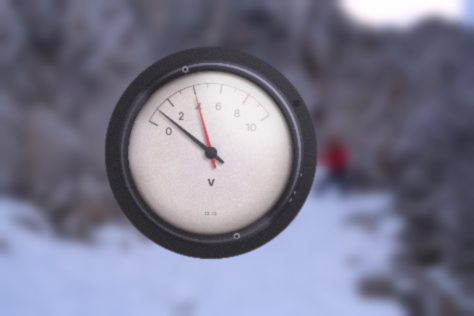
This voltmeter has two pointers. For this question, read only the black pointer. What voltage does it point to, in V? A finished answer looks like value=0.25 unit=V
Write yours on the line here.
value=1 unit=V
